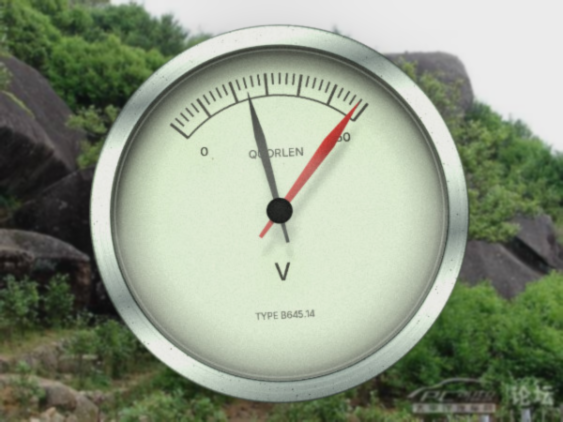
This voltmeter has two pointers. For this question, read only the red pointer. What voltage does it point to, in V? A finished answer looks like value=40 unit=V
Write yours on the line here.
value=145 unit=V
